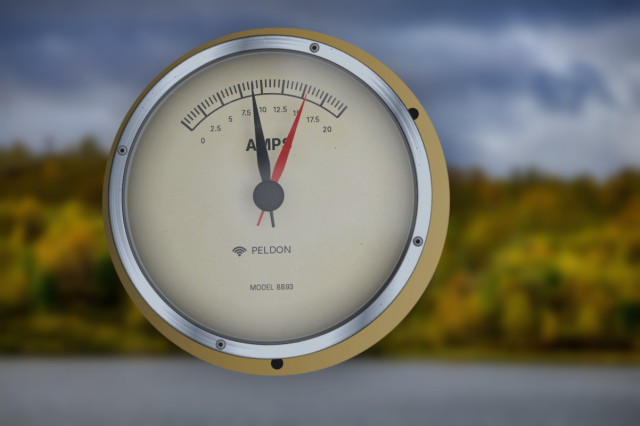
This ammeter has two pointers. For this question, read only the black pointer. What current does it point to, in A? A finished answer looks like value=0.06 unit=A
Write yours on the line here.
value=9 unit=A
